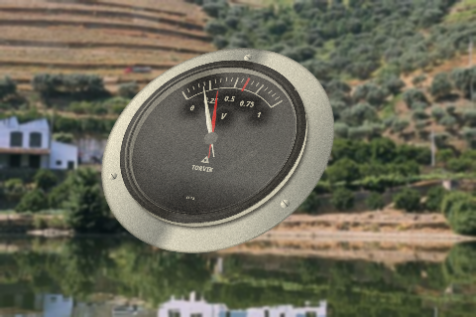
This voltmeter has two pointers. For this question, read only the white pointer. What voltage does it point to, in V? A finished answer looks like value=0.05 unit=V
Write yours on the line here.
value=0.2 unit=V
